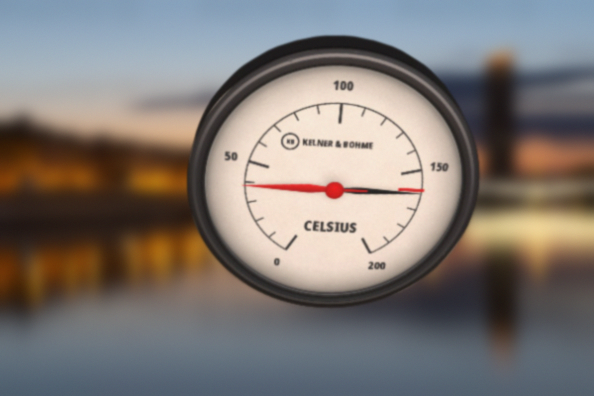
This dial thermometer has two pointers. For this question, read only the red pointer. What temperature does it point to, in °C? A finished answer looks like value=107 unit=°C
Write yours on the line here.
value=40 unit=°C
